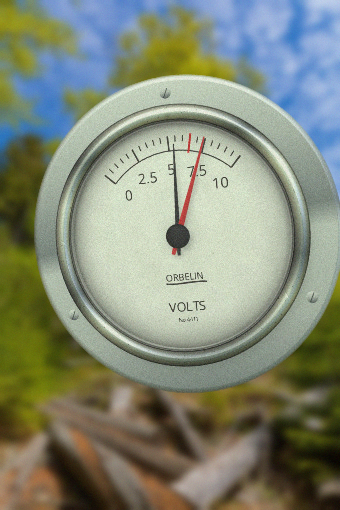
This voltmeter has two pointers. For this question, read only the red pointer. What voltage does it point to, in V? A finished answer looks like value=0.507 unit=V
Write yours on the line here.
value=7.5 unit=V
